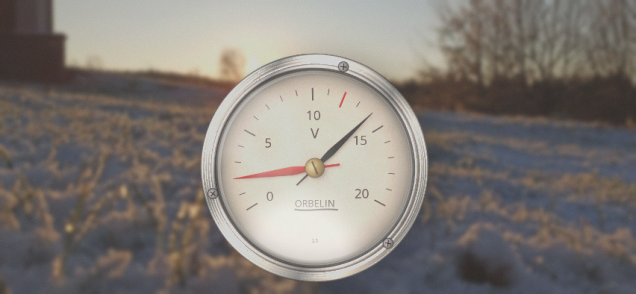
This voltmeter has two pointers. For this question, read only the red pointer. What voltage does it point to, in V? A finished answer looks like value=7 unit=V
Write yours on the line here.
value=2 unit=V
